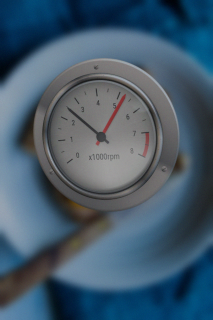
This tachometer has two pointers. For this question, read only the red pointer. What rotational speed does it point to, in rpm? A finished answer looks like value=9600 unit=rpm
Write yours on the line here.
value=5250 unit=rpm
